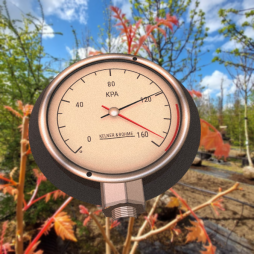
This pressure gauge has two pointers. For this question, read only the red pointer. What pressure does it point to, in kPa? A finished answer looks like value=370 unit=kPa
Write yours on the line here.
value=155 unit=kPa
